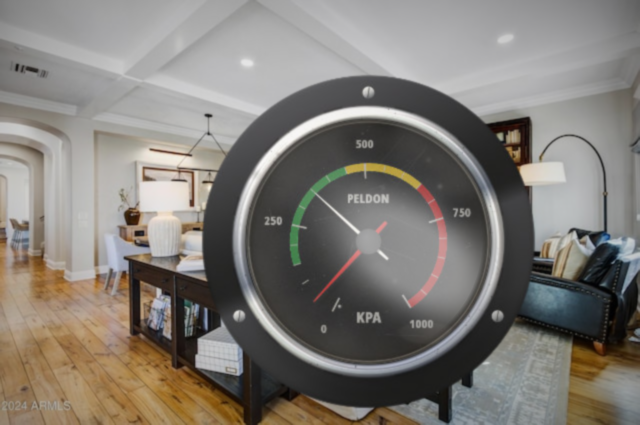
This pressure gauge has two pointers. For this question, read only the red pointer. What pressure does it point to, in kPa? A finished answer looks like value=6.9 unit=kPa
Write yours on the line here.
value=50 unit=kPa
